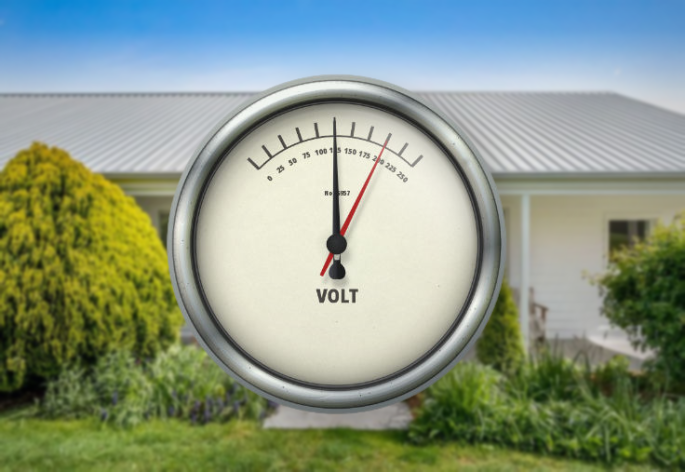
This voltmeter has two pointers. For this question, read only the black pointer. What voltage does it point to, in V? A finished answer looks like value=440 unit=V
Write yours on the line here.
value=125 unit=V
